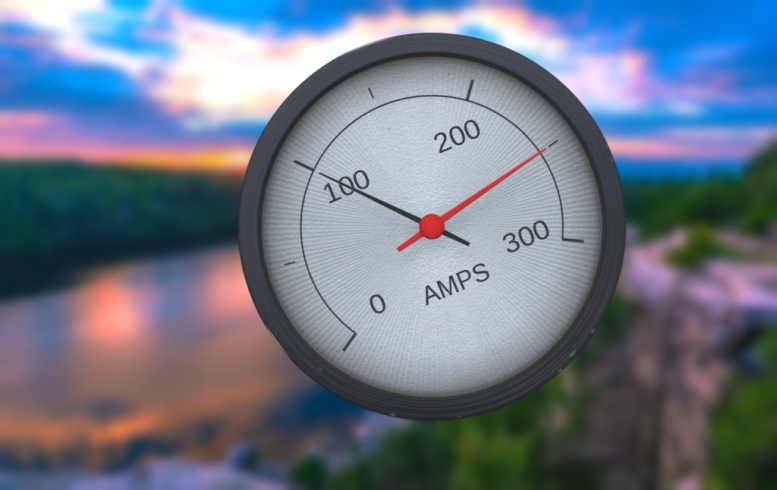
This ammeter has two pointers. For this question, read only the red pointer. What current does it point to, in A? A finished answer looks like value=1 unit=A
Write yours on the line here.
value=250 unit=A
